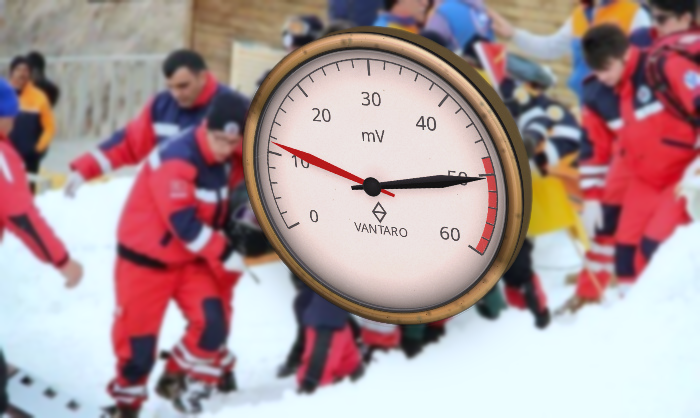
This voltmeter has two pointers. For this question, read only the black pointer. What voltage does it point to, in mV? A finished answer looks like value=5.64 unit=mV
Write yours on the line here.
value=50 unit=mV
